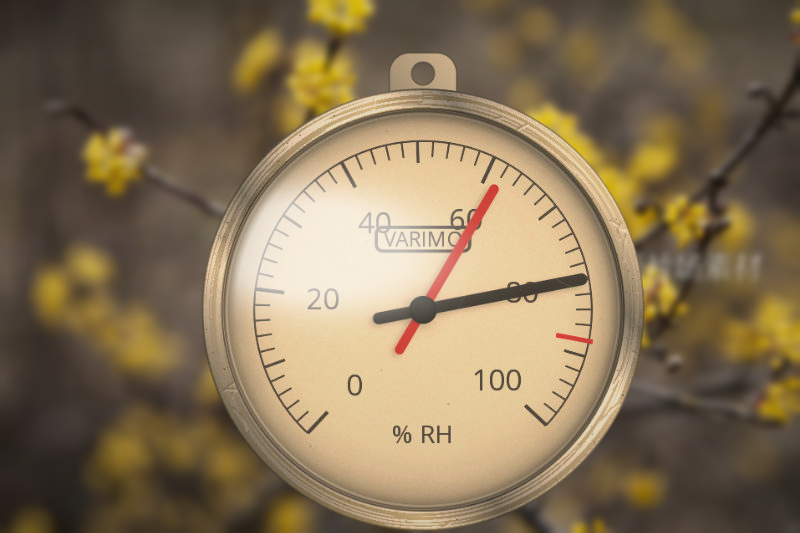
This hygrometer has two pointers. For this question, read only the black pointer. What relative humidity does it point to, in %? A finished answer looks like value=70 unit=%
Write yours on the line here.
value=80 unit=%
